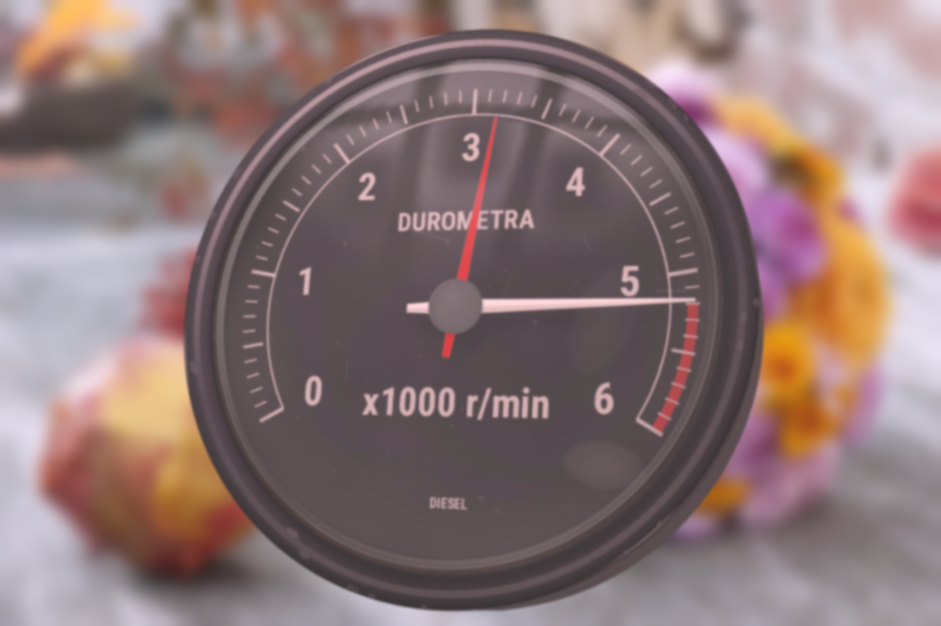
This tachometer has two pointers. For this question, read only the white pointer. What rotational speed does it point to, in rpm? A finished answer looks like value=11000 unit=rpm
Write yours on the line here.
value=5200 unit=rpm
